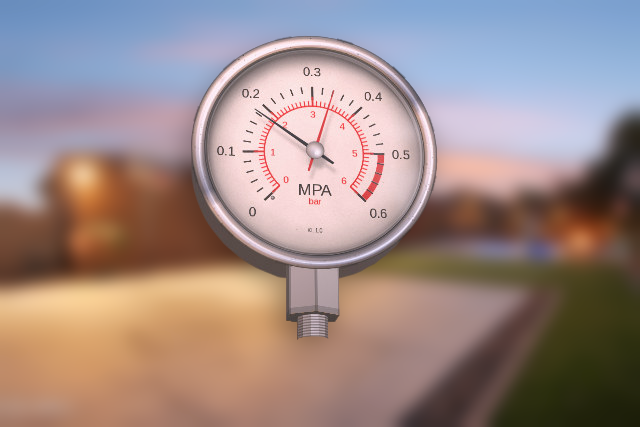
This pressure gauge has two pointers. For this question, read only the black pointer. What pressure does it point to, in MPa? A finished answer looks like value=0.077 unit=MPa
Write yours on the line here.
value=0.18 unit=MPa
